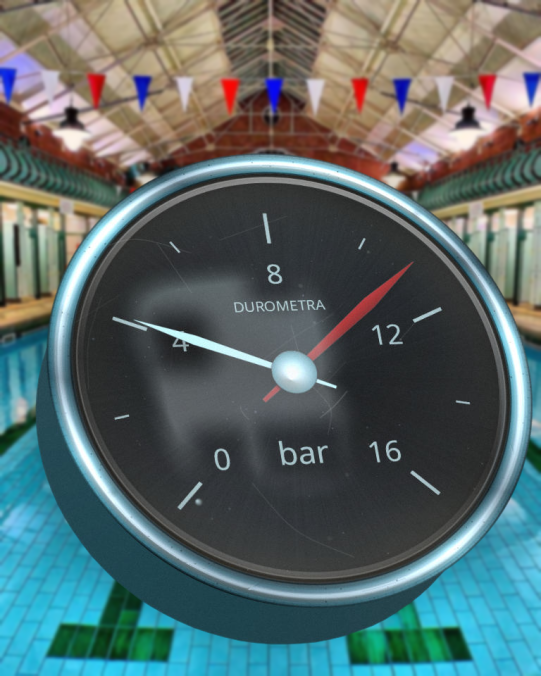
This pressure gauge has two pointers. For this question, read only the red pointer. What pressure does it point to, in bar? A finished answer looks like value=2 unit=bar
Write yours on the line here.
value=11 unit=bar
